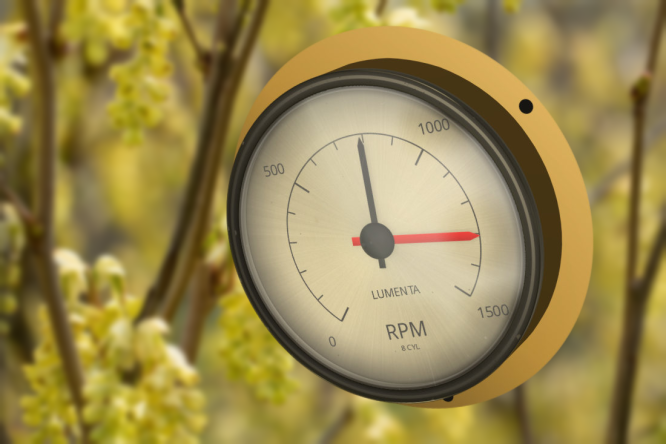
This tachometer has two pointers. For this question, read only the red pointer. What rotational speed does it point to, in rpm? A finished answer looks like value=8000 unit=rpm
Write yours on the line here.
value=1300 unit=rpm
